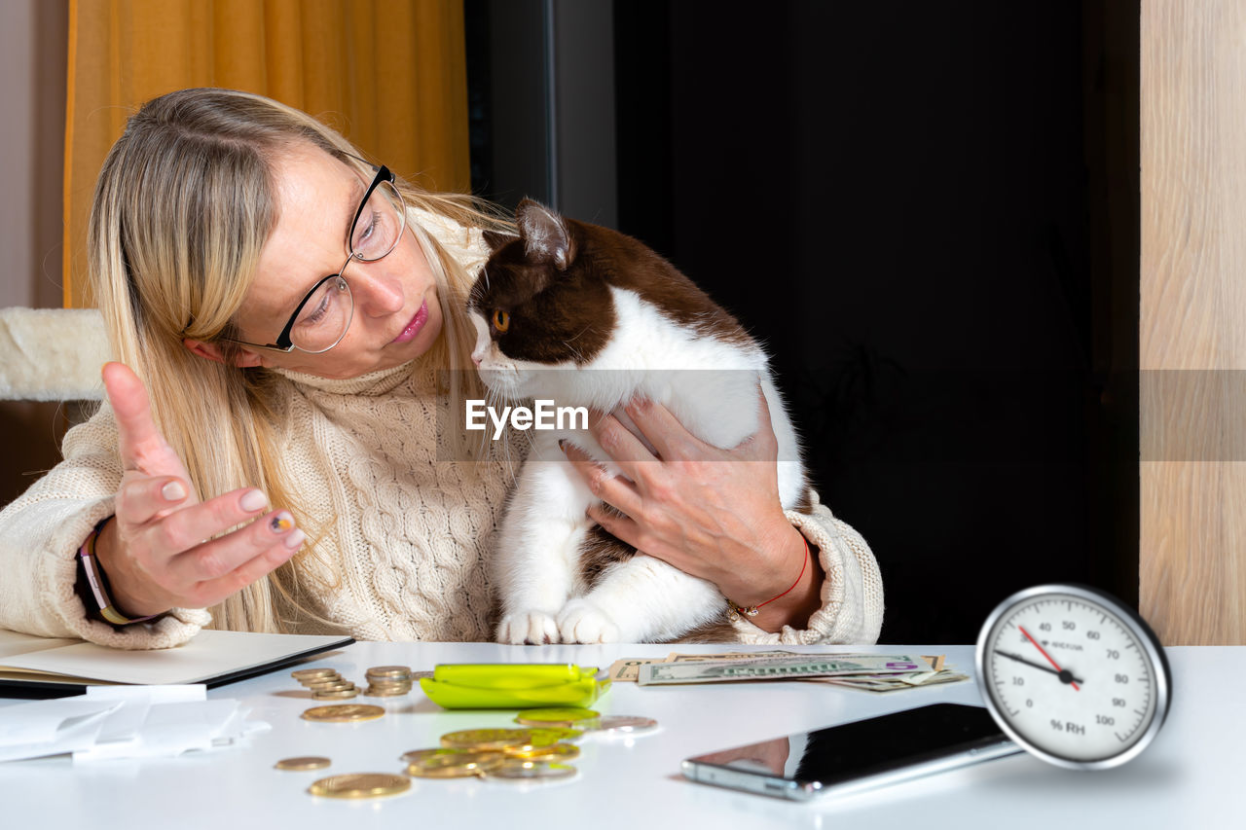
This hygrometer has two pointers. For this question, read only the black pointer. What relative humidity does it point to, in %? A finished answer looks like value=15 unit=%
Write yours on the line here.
value=20 unit=%
